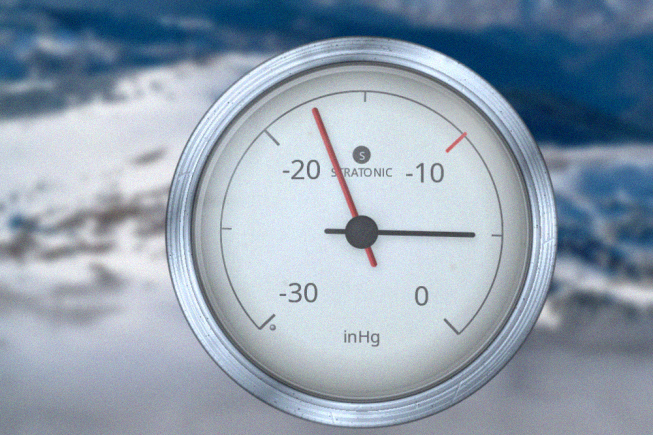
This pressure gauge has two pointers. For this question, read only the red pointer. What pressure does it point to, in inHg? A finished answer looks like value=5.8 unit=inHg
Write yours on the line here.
value=-17.5 unit=inHg
